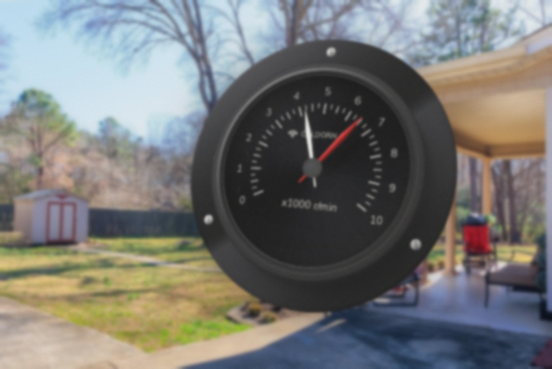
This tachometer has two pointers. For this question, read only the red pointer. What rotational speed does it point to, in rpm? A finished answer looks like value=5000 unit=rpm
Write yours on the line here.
value=6500 unit=rpm
